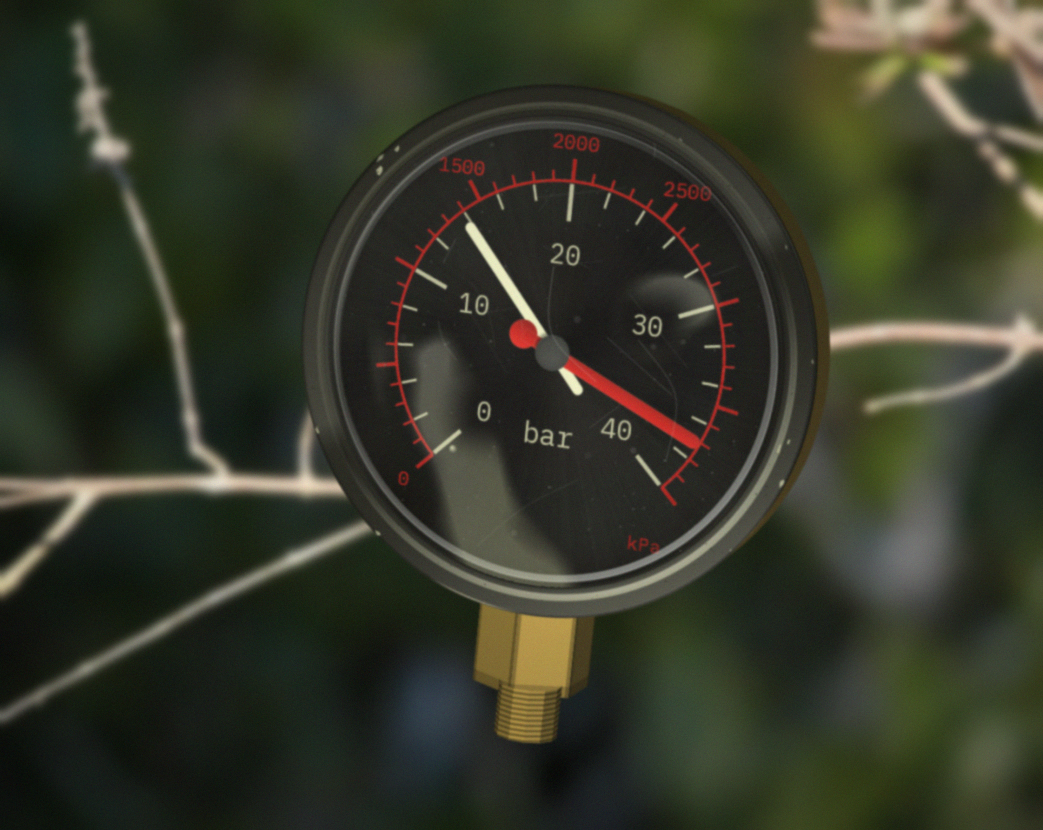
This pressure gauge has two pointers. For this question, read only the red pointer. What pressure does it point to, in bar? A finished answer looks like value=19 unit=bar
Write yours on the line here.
value=37 unit=bar
